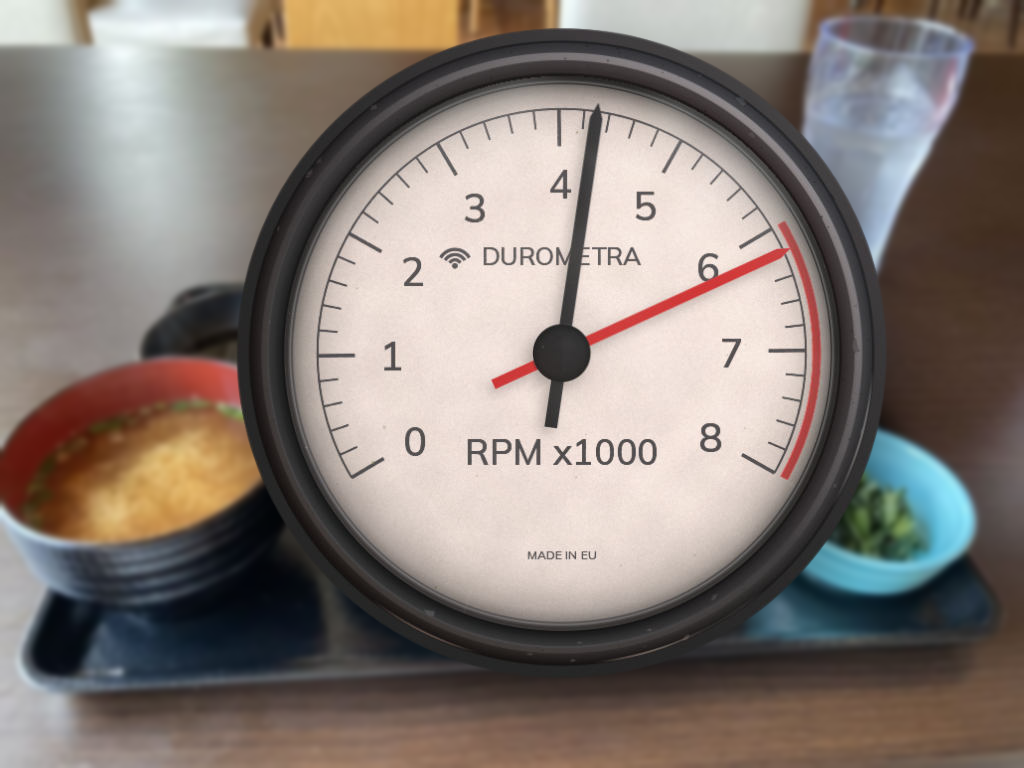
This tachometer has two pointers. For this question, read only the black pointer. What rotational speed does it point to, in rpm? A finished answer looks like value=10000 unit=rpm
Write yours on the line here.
value=4300 unit=rpm
